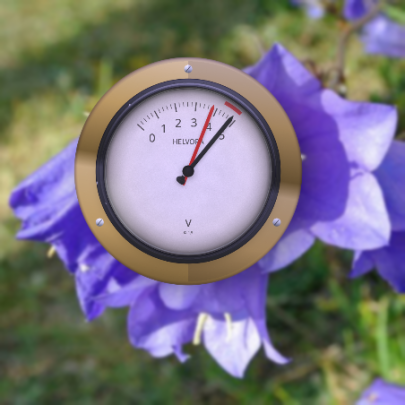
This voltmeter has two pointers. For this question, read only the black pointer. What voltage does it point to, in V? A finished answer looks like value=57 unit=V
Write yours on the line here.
value=4.8 unit=V
